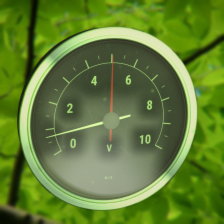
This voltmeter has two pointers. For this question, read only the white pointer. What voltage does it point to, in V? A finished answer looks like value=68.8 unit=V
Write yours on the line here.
value=0.75 unit=V
